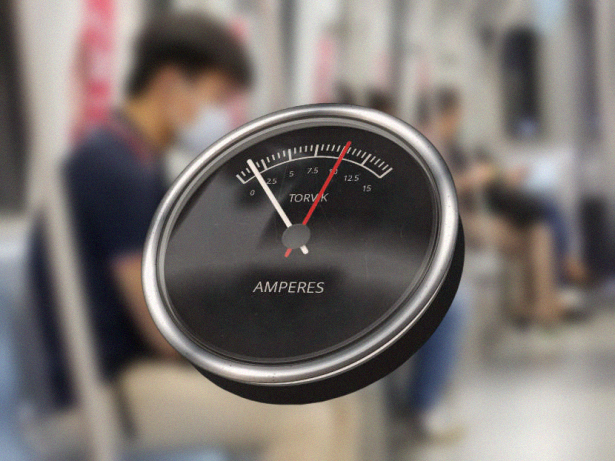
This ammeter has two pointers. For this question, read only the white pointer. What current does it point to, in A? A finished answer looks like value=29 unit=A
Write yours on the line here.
value=1.5 unit=A
